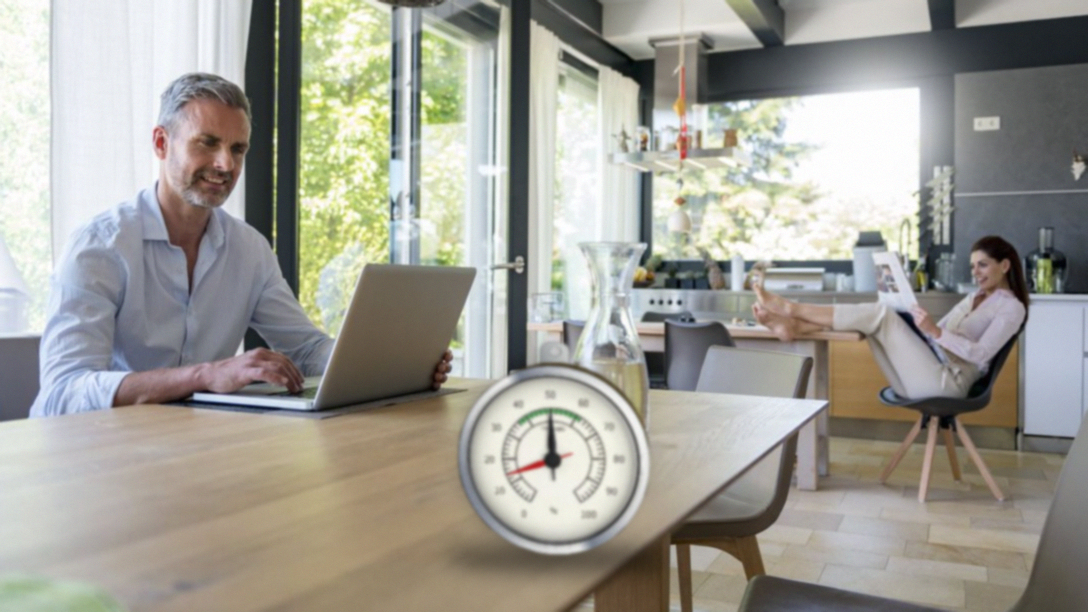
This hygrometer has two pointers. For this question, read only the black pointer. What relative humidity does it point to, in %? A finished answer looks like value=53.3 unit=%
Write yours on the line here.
value=50 unit=%
